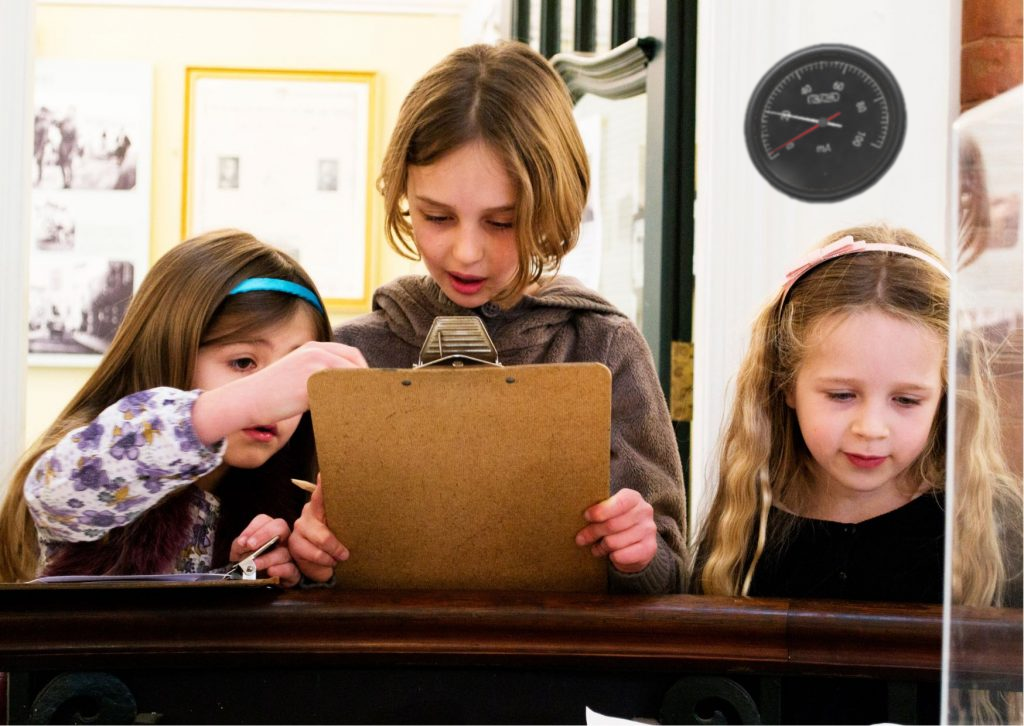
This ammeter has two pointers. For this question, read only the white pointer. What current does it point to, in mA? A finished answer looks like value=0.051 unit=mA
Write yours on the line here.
value=20 unit=mA
